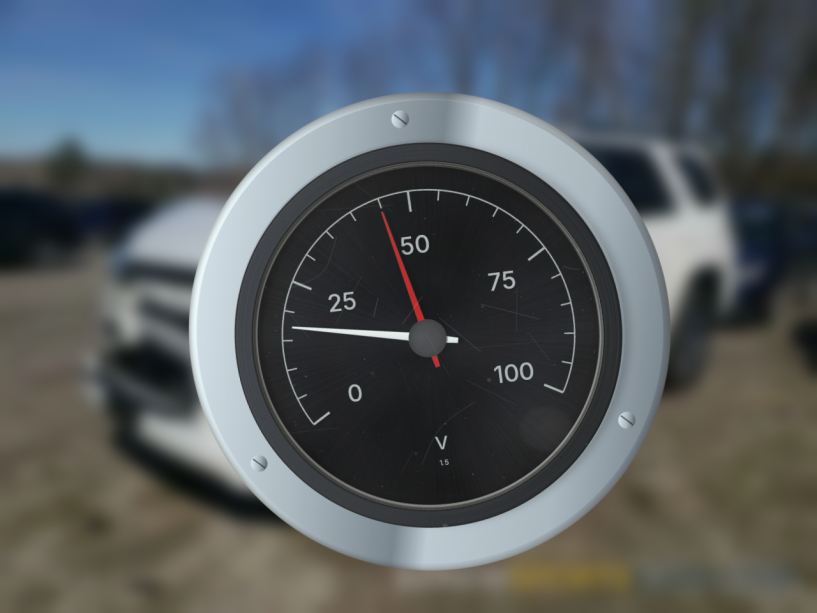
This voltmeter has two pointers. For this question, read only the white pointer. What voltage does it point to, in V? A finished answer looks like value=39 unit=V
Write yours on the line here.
value=17.5 unit=V
